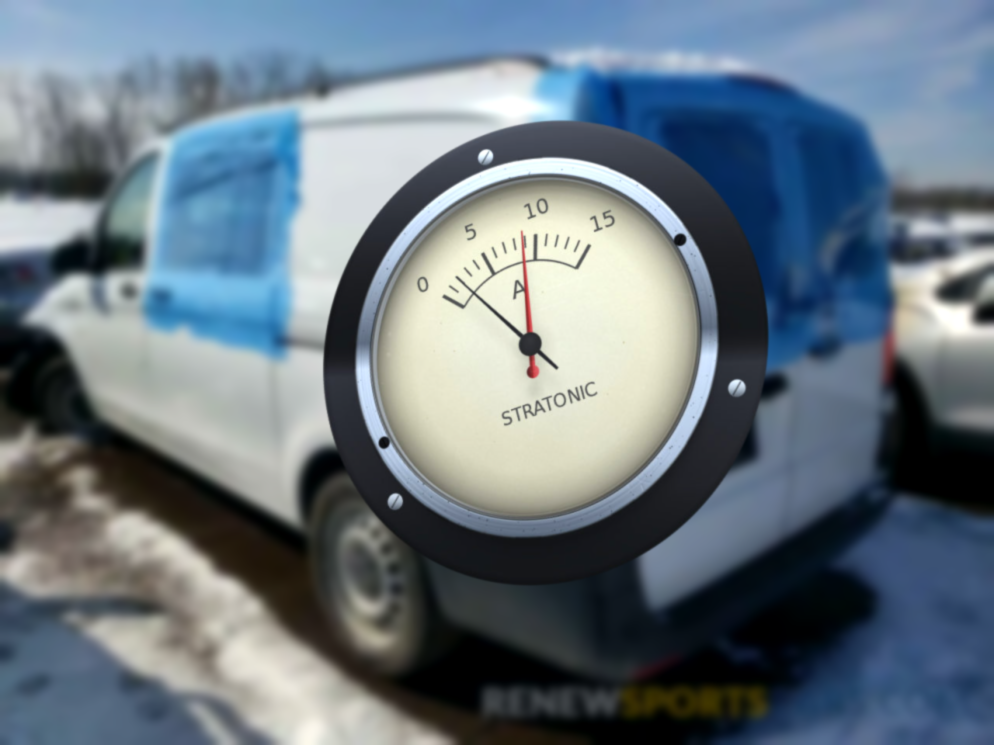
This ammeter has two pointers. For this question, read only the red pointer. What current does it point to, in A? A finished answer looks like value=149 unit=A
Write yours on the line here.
value=9 unit=A
